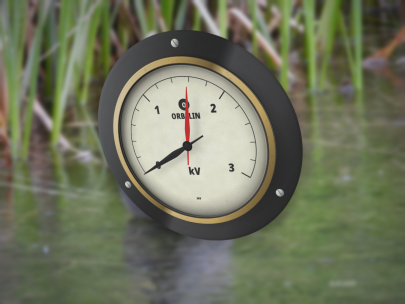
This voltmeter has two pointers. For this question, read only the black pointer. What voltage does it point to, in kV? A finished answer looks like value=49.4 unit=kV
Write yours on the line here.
value=0 unit=kV
